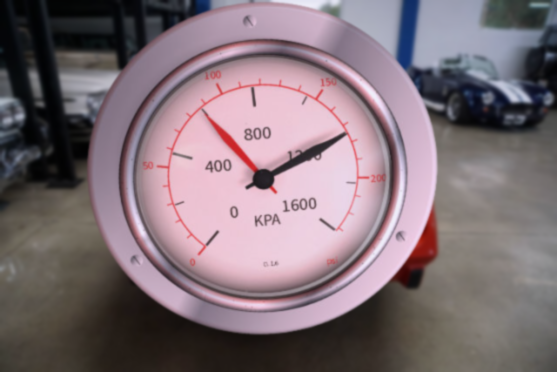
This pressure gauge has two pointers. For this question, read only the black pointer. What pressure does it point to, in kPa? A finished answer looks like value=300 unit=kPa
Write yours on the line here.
value=1200 unit=kPa
